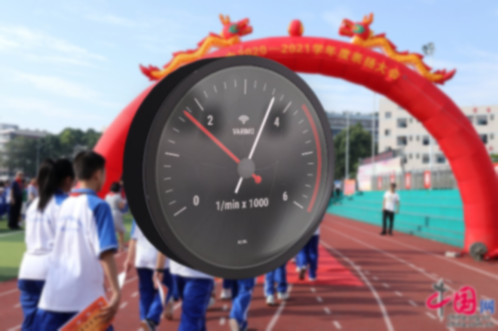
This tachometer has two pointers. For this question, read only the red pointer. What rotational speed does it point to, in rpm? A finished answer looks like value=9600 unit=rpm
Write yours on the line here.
value=1700 unit=rpm
